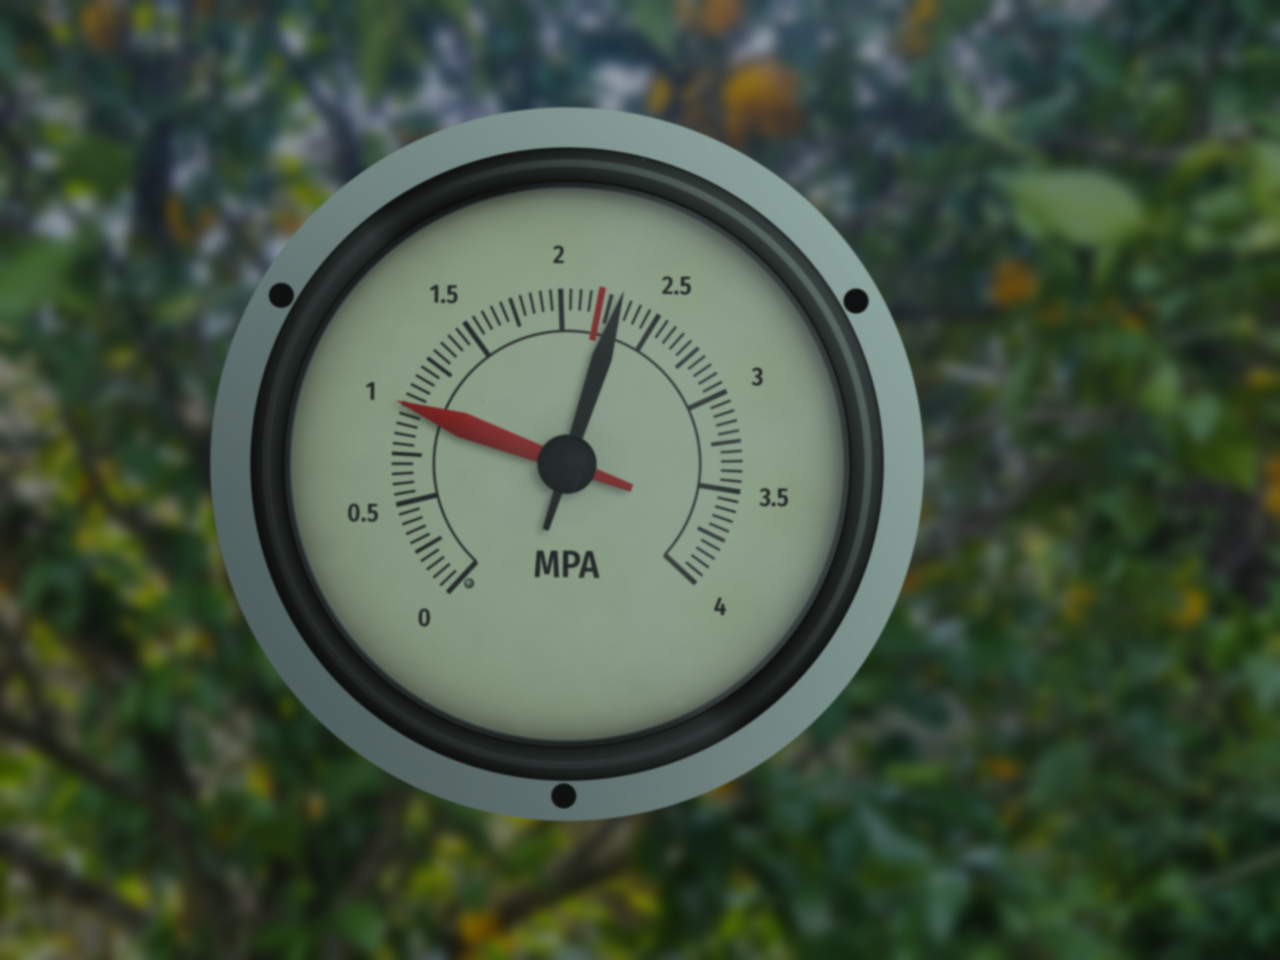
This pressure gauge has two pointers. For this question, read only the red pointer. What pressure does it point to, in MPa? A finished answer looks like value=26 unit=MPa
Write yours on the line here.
value=1 unit=MPa
